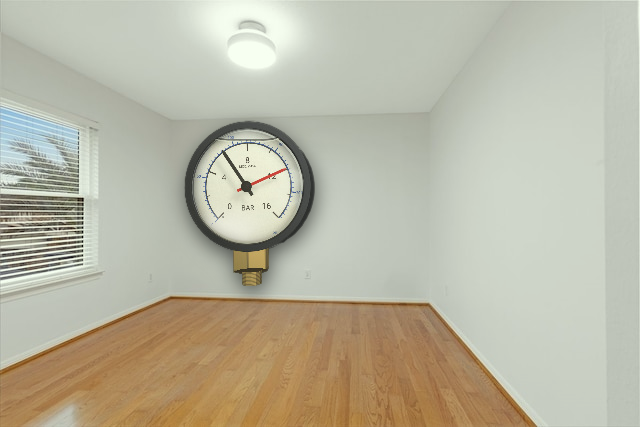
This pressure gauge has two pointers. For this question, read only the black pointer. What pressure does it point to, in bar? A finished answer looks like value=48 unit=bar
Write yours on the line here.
value=6 unit=bar
